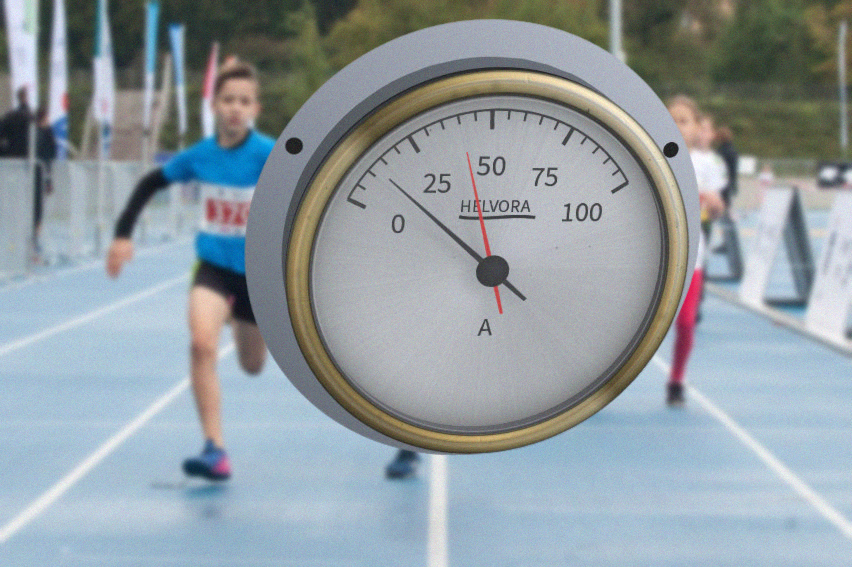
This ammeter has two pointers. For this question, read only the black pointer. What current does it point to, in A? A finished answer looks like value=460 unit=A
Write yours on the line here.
value=12.5 unit=A
